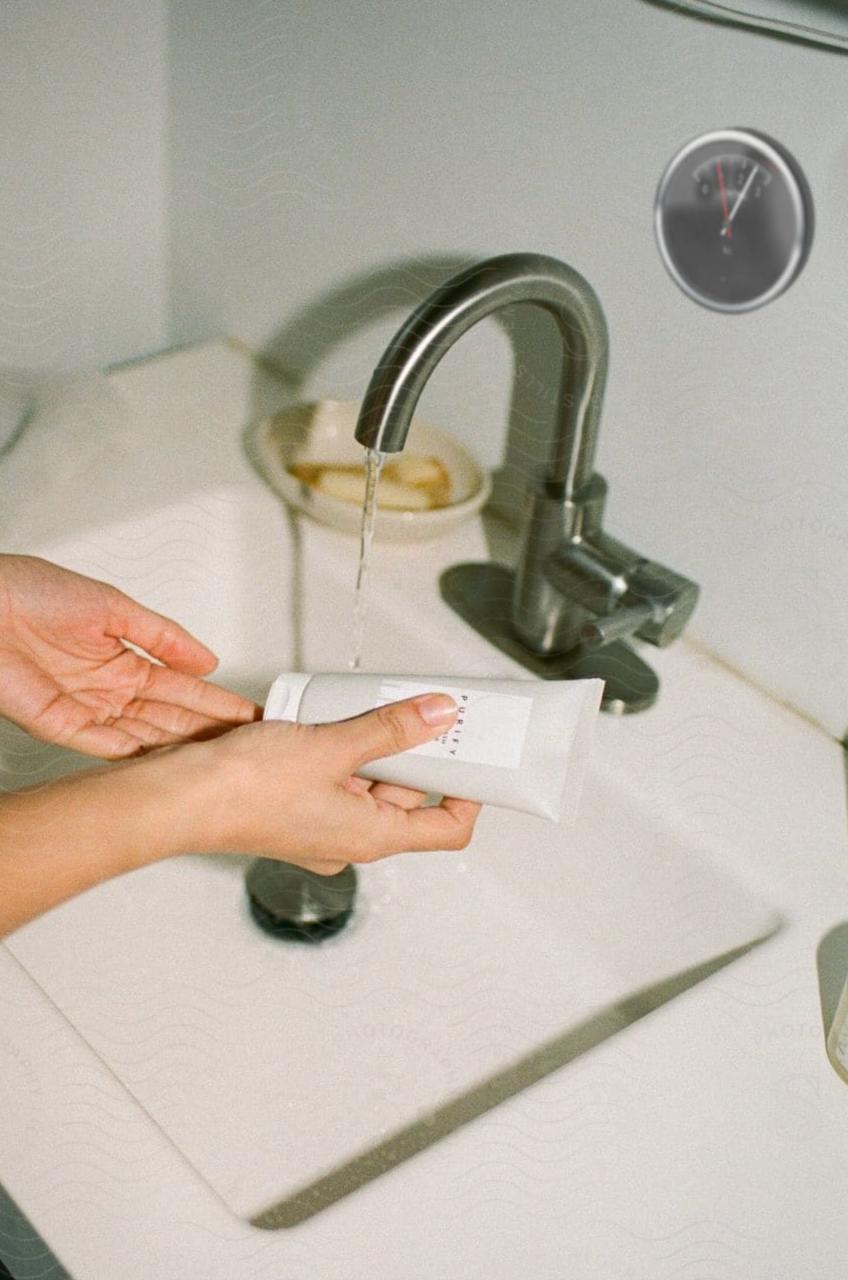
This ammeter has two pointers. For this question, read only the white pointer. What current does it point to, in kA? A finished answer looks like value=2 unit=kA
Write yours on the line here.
value=2.5 unit=kA
